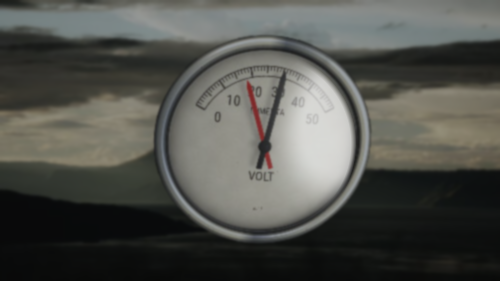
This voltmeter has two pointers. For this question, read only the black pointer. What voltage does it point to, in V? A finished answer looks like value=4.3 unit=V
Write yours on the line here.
value=30 unit=V
